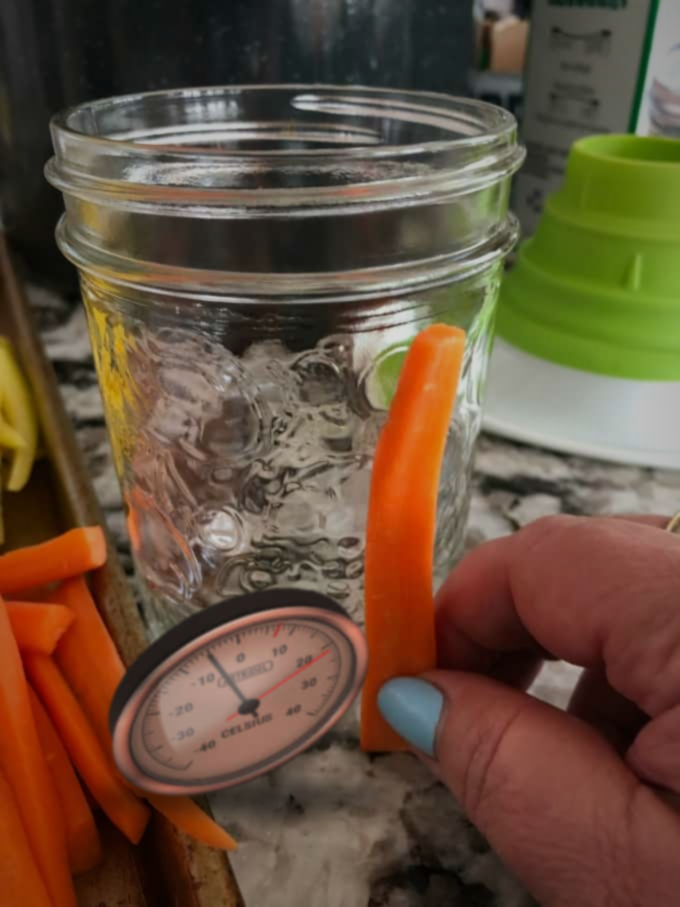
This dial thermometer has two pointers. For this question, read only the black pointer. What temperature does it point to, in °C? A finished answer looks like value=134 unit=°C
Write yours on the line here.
value=-5 unit=°C
